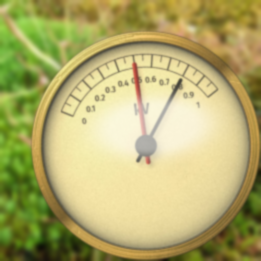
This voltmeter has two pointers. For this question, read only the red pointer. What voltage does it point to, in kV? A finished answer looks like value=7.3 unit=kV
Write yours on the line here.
value=0.5 unit=kV
